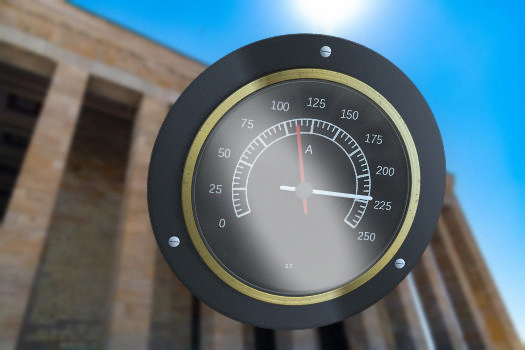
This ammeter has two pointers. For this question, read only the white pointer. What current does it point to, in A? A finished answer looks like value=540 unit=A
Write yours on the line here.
value=220 unit=A
